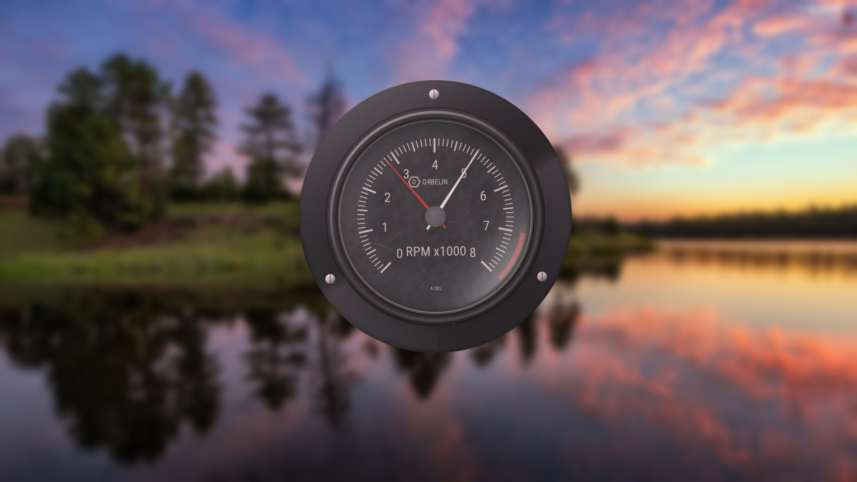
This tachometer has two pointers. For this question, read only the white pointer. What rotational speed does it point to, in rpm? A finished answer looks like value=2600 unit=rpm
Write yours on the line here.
value=5000 unit=rpm
